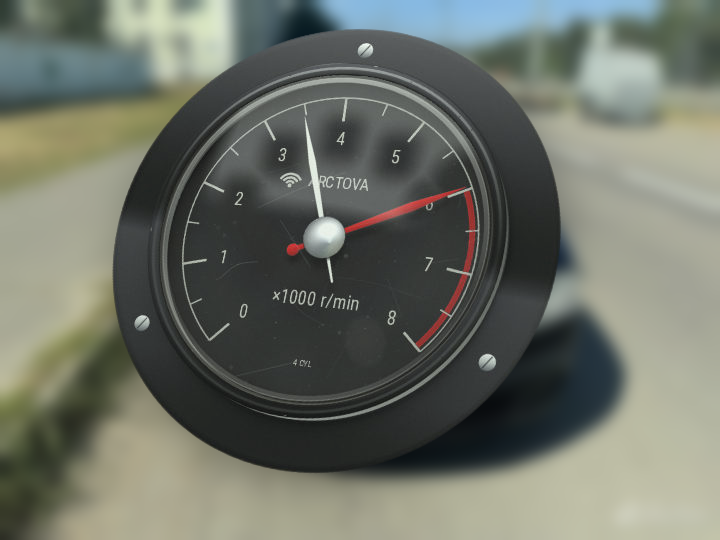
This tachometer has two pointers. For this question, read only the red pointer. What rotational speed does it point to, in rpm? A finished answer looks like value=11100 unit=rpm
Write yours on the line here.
value=6000 unit=rpm
